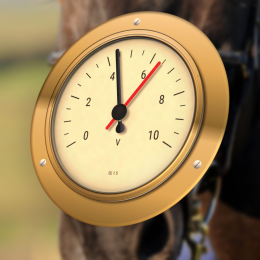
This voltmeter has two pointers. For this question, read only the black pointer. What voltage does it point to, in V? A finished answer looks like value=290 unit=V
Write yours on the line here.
value=4.5 unit=V
